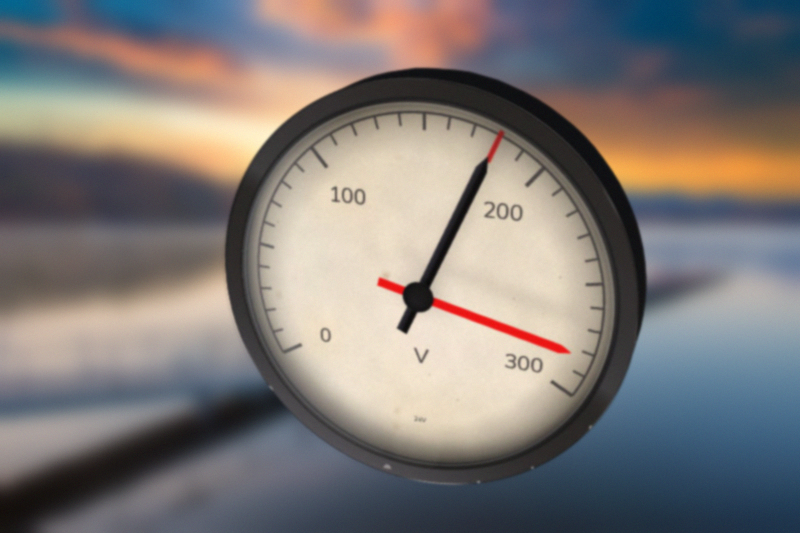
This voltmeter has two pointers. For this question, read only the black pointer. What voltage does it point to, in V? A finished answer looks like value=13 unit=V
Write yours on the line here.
value=180 unit=V
